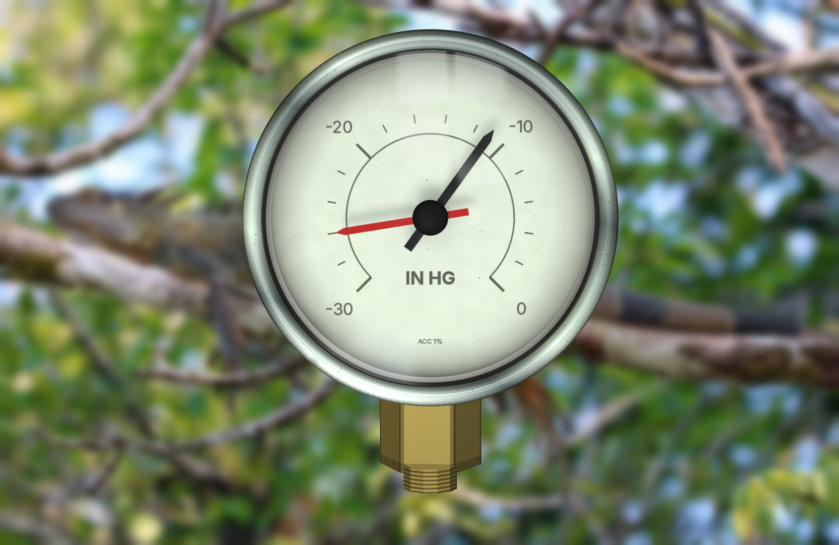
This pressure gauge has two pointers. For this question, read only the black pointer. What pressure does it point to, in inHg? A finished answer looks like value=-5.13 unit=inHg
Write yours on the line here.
value=-11 unit=inHg
